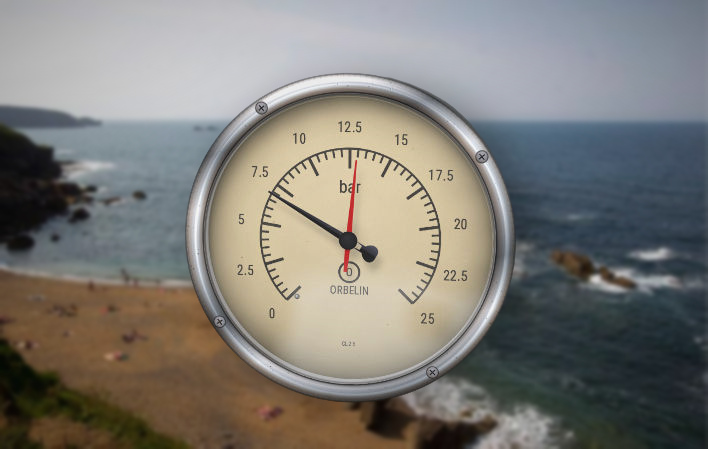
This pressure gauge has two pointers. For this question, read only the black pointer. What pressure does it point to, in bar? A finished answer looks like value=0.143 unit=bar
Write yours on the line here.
value=7 unit=bar
